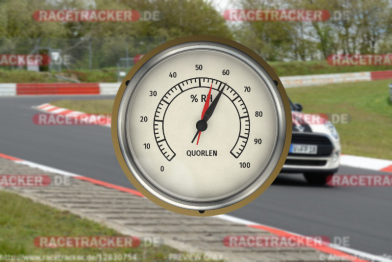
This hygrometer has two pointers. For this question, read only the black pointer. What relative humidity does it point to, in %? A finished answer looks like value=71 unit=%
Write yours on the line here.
value=62 unit=%
